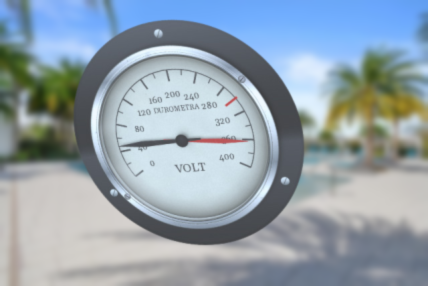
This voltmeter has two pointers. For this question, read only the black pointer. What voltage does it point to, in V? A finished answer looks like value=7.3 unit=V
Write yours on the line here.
value=50 unit=V
